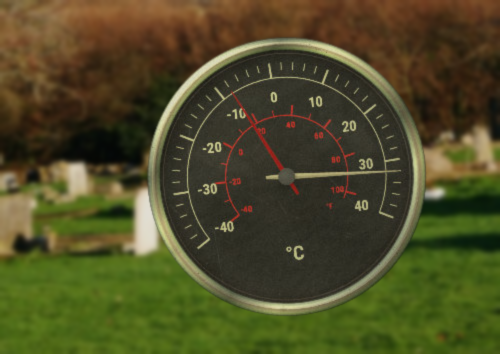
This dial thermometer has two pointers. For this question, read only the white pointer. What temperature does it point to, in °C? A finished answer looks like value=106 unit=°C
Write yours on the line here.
value=32 unit=°C
